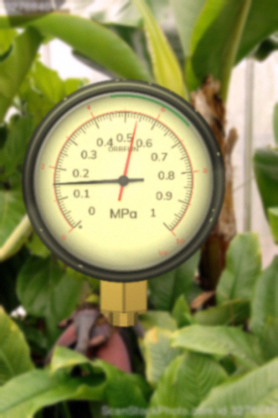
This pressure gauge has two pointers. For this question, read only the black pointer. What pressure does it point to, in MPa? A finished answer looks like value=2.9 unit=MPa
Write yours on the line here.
value=0.15 unit=MPa
